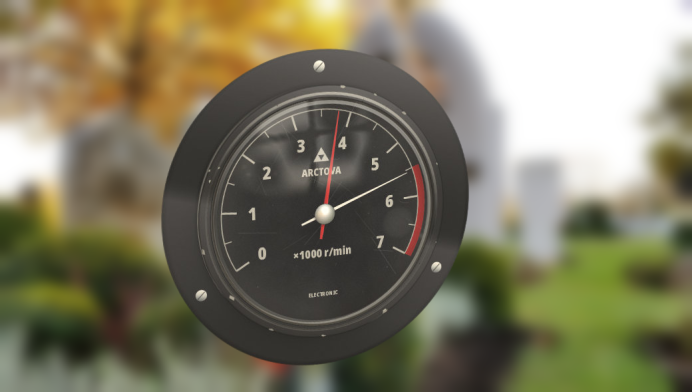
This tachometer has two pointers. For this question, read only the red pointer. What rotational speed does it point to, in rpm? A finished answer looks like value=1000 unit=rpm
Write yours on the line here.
value=3750 unit=rpm
